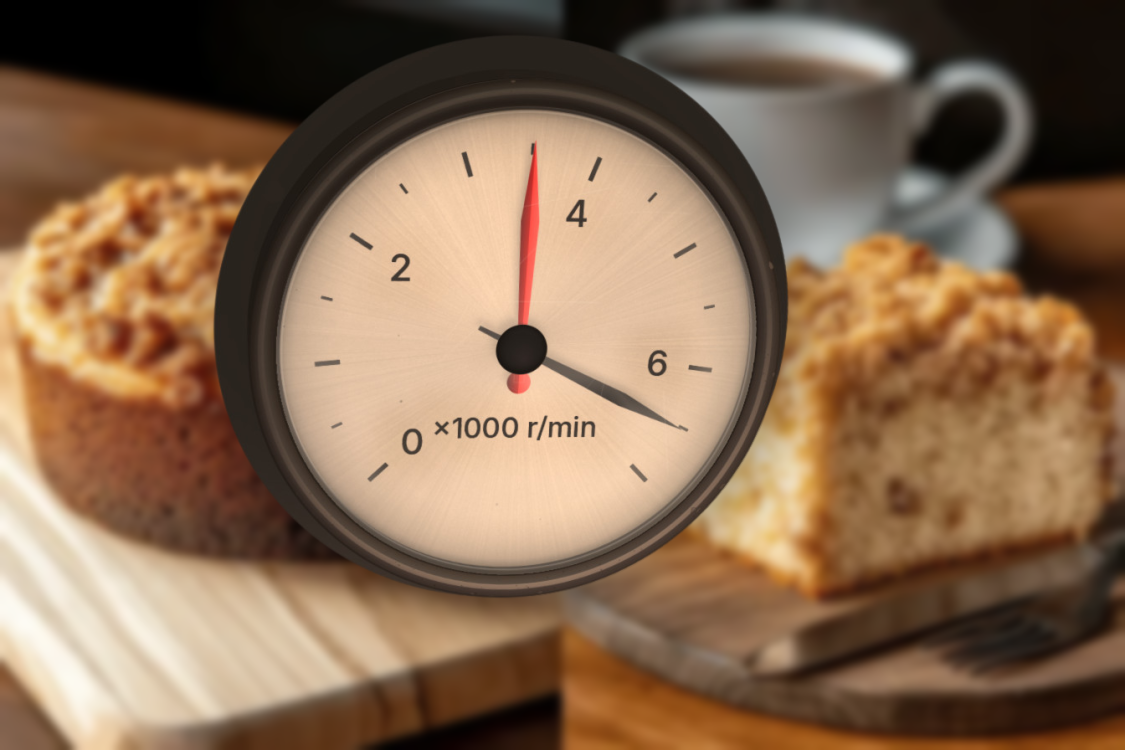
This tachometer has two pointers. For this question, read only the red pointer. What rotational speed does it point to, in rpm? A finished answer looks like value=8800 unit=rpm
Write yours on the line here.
value=3500 unit=rpm
